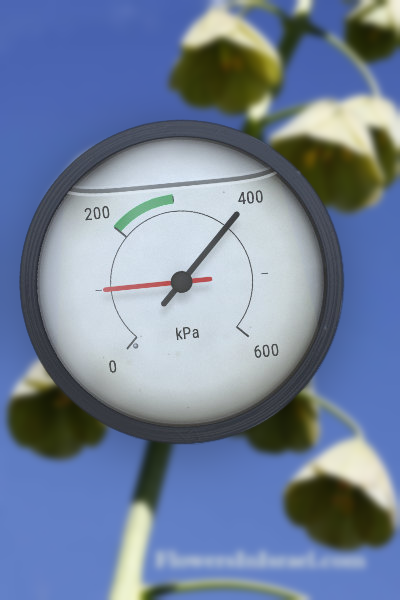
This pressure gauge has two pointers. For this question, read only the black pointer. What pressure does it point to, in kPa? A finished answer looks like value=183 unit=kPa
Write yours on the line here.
value=400 unit=kPa
